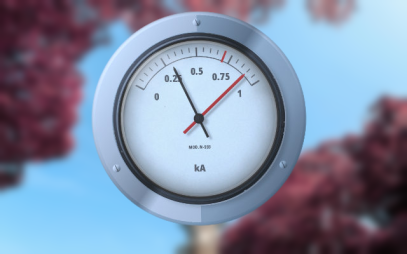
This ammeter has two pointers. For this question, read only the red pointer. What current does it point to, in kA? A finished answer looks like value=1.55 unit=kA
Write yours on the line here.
value=0.9 unit=kA
